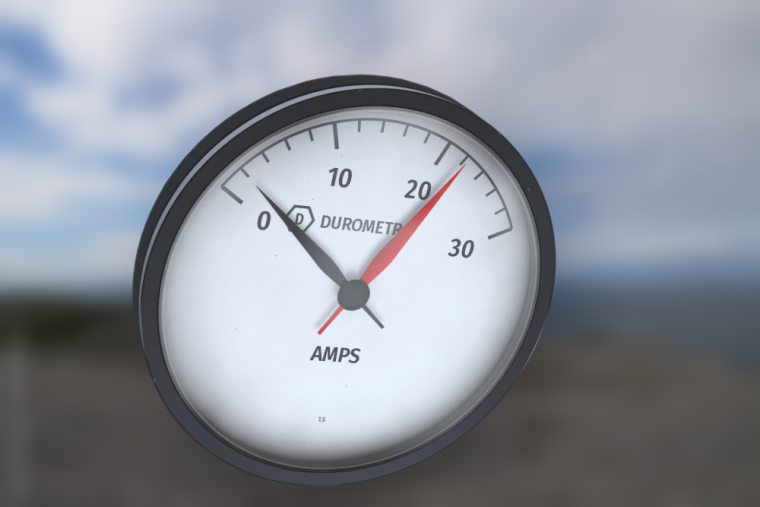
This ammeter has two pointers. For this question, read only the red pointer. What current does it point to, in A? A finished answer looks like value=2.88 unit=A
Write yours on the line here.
value=22 unit=A
